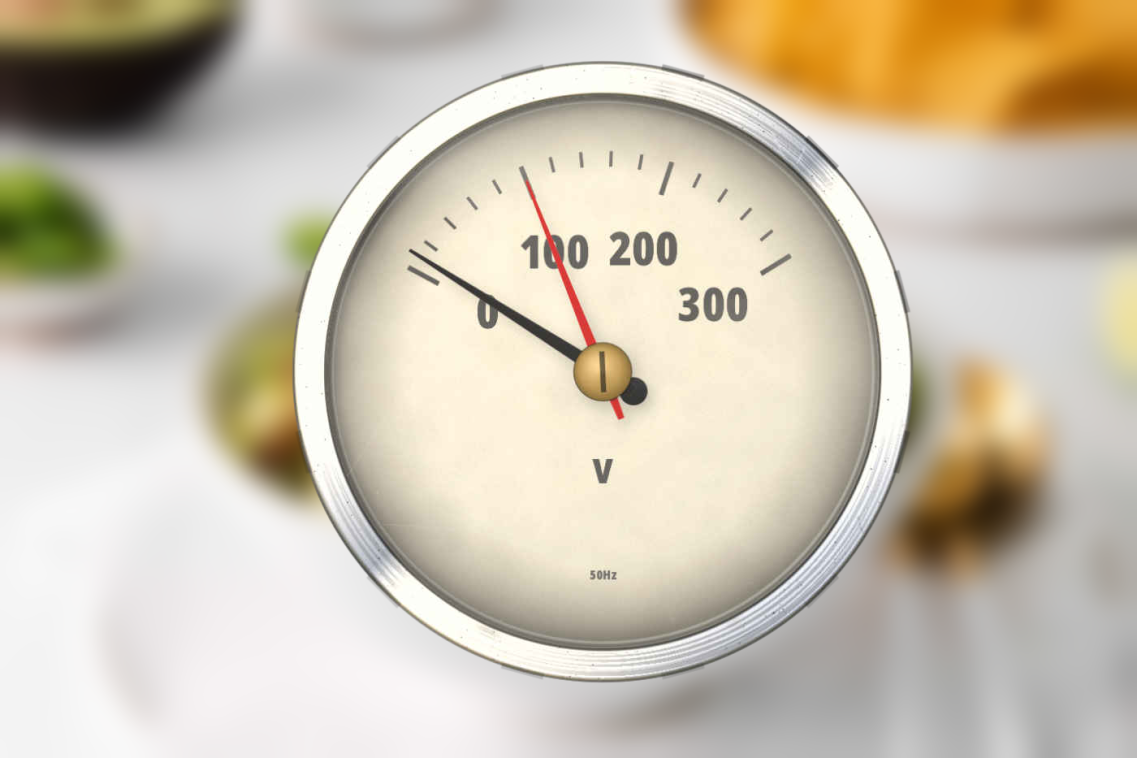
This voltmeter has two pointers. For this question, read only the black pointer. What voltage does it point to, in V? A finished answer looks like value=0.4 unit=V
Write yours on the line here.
value=10 unit=V
